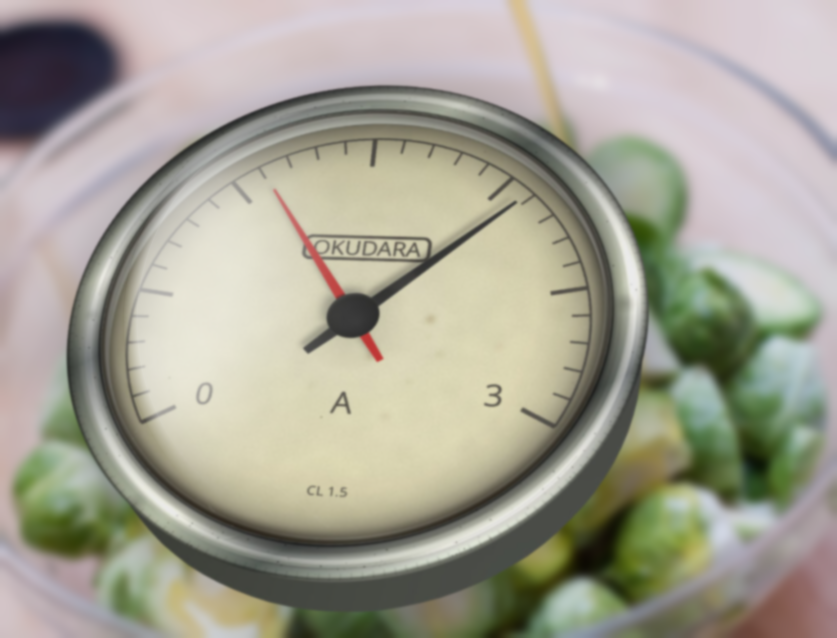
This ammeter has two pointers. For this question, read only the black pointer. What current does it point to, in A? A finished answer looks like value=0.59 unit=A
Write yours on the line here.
value=2.1 unit=A
